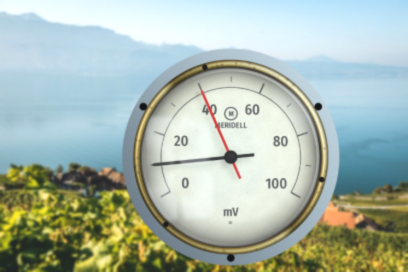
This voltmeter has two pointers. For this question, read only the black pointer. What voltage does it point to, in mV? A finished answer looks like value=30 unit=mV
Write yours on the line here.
value=10 unit=mV
